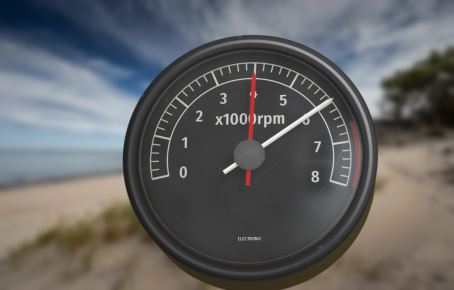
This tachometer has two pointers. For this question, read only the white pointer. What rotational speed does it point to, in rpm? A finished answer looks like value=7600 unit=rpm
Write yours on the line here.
value=6000 unit=rpm
